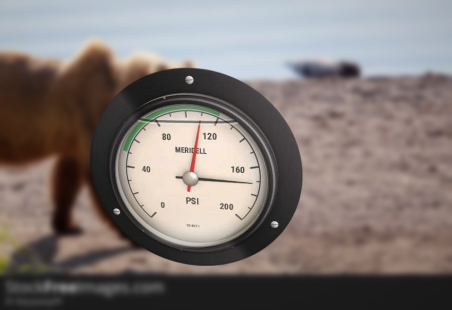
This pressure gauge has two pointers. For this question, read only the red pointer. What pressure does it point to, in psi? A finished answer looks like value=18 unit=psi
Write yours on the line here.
value=110 unit=psi
